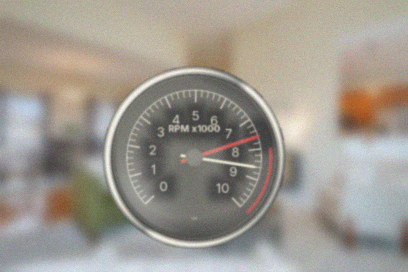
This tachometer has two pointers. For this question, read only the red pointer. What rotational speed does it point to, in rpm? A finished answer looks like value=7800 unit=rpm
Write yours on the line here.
value=7600 unit=rpm
